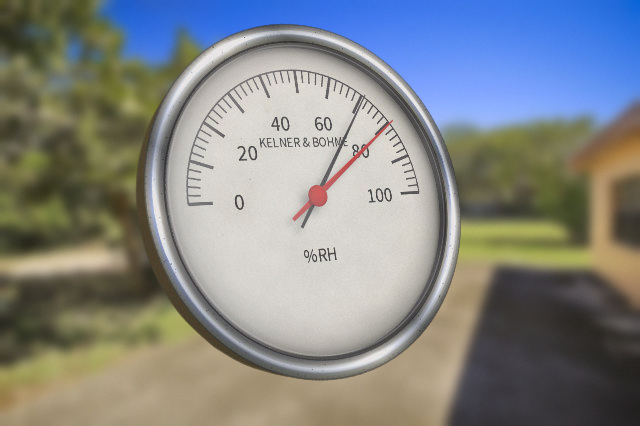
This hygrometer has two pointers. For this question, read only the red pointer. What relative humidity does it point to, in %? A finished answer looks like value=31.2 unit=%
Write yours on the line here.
value=80 unit=%
